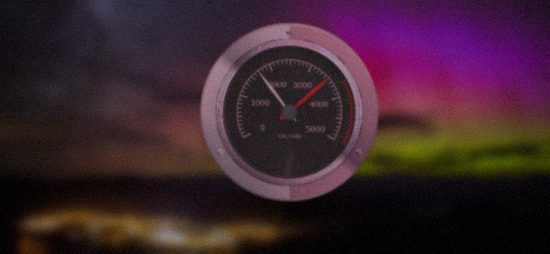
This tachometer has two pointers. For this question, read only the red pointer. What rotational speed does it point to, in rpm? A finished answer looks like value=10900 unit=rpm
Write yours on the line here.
value=3500 unit=rpm
